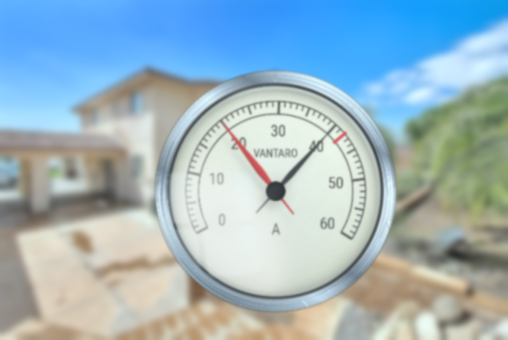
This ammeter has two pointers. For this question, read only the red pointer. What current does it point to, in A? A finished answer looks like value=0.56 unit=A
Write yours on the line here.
value=20 unit=A
